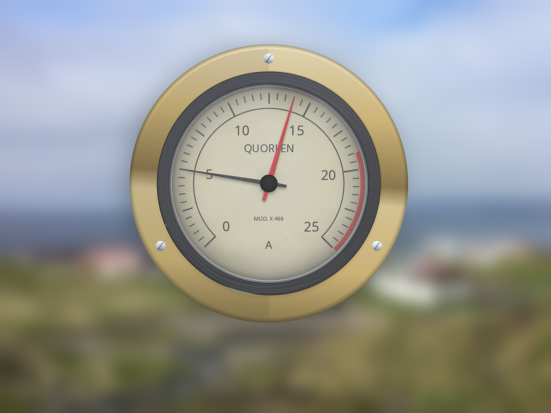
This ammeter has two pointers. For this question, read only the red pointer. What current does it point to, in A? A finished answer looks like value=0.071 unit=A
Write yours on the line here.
value=14 unit=A
